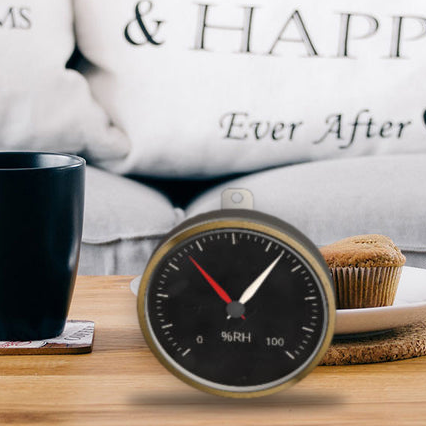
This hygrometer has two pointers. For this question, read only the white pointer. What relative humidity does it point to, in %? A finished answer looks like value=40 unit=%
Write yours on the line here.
value=64 unit=%
